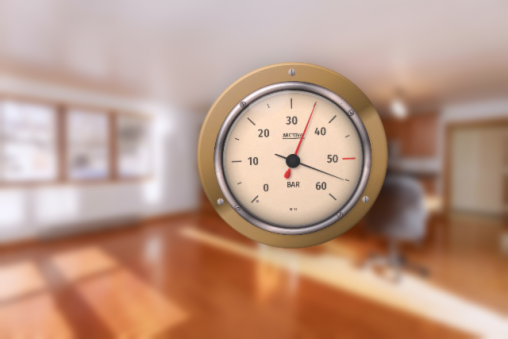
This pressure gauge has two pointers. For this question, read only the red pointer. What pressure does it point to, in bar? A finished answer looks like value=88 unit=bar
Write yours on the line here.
value=35 unit=bar
